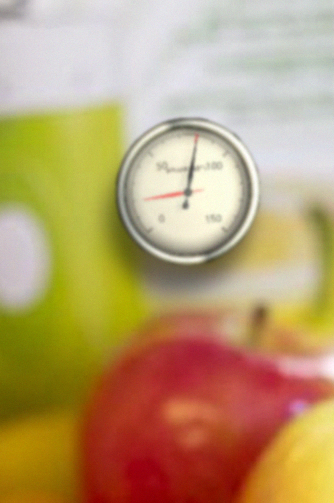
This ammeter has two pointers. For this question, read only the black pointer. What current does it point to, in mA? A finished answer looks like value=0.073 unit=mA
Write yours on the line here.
value=80 unit=mA
